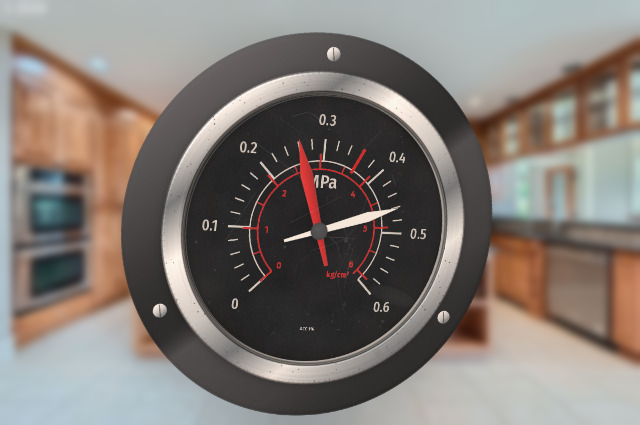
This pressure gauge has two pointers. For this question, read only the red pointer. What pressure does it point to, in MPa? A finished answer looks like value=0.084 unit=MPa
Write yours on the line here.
value=0.26 unit=MPa
